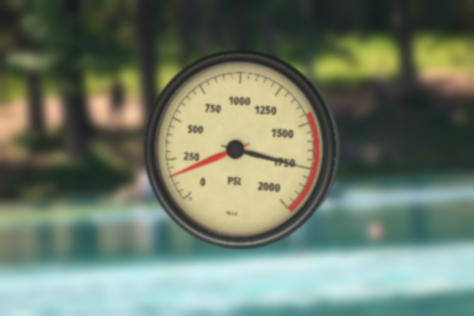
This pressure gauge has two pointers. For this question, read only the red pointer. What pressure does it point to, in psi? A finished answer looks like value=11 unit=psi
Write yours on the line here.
value=150 unit=psi
